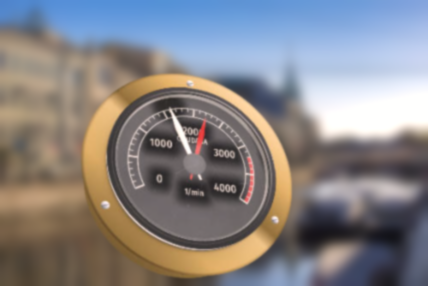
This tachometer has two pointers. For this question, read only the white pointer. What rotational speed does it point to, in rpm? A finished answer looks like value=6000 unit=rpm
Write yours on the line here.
value=1600 unit=rpm
